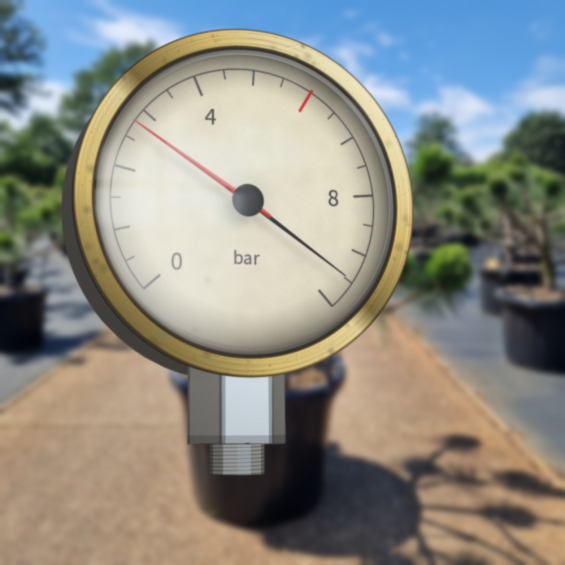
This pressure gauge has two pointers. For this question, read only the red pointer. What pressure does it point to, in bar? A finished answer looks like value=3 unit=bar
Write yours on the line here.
value=2.75 unit=bar
